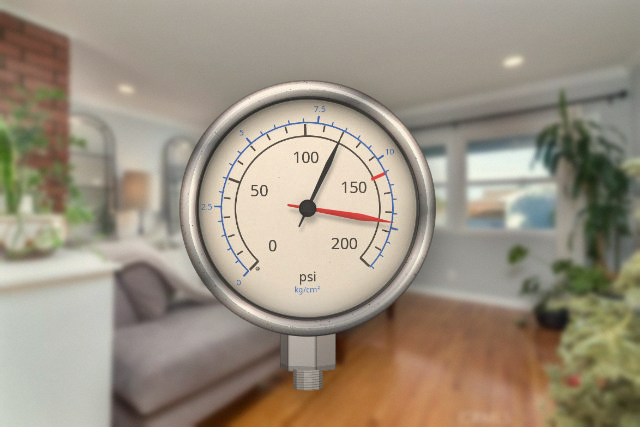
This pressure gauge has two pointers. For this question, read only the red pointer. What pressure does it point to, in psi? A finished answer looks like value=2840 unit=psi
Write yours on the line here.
value=175 unit=psi
